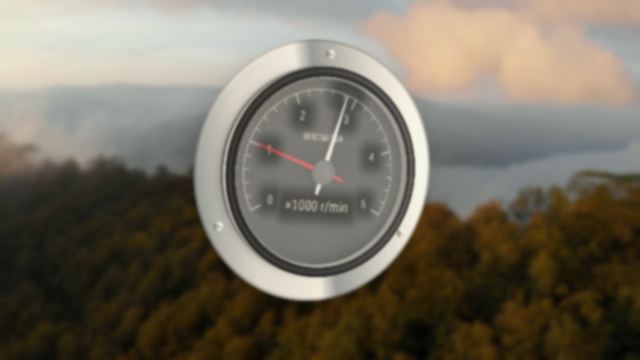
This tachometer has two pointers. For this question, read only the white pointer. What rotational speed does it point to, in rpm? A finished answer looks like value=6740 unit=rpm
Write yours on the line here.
value=2800 unit=rpm
